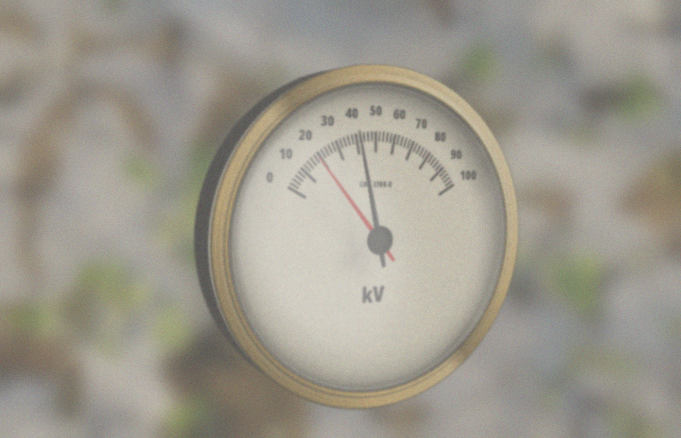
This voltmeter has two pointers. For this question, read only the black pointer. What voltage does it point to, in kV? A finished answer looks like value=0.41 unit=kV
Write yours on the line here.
value=40 unit=kV
